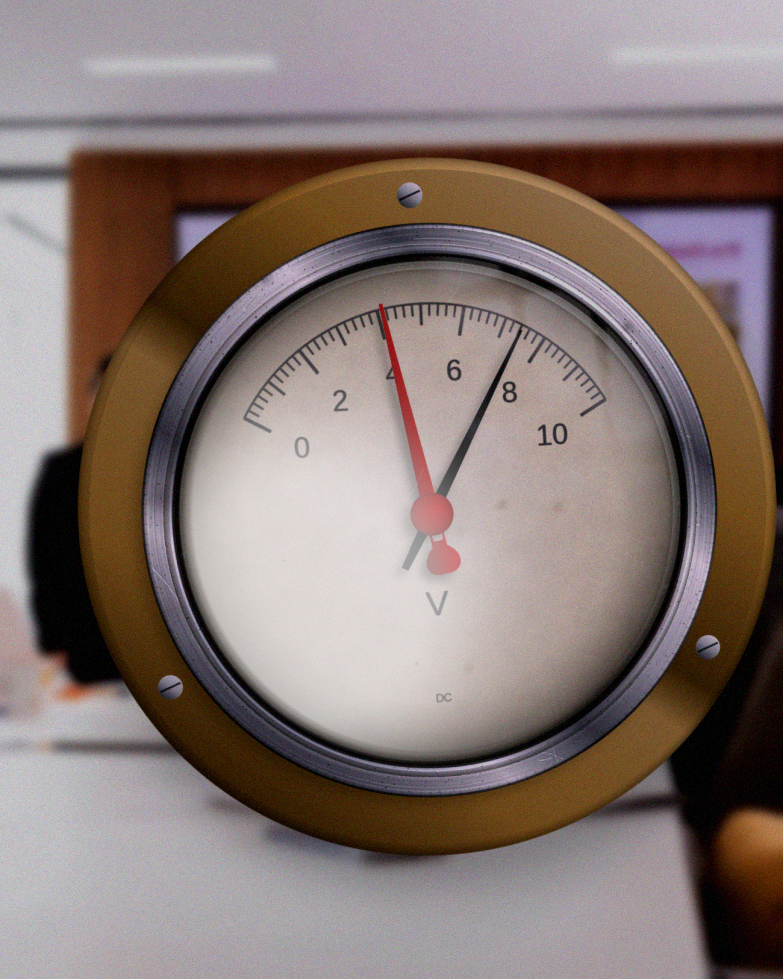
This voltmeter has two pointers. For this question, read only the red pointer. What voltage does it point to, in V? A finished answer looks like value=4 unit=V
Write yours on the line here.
value=4.1 unit=V
